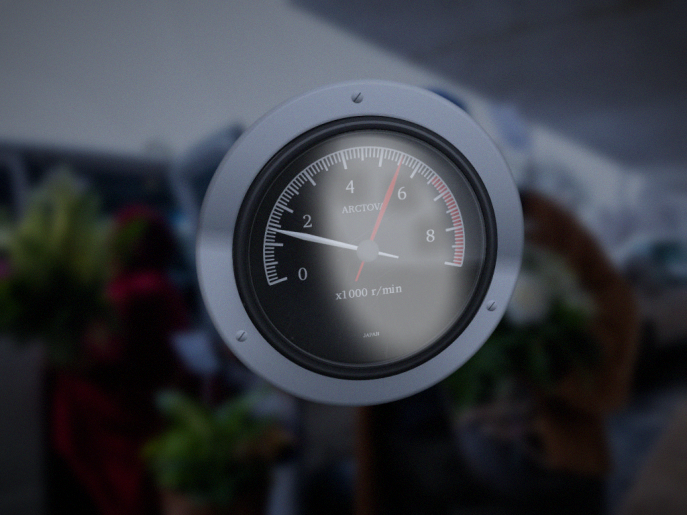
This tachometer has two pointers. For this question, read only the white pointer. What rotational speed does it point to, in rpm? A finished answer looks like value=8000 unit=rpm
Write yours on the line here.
value=1400 unit=rpm
